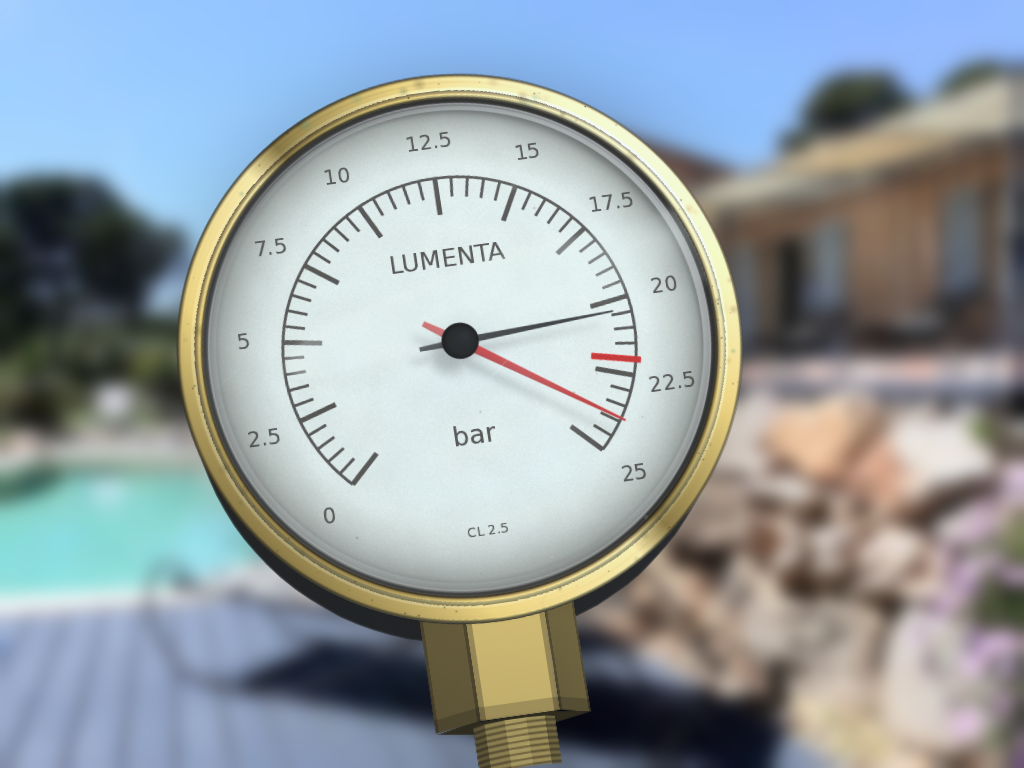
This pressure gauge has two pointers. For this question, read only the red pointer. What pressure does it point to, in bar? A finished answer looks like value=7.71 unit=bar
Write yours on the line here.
value=24 unit=bar
